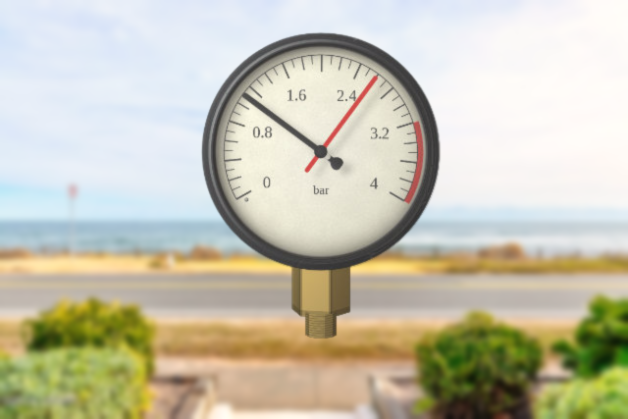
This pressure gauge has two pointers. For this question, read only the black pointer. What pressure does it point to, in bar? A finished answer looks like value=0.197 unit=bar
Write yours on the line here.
value=1.1 unit=bar
